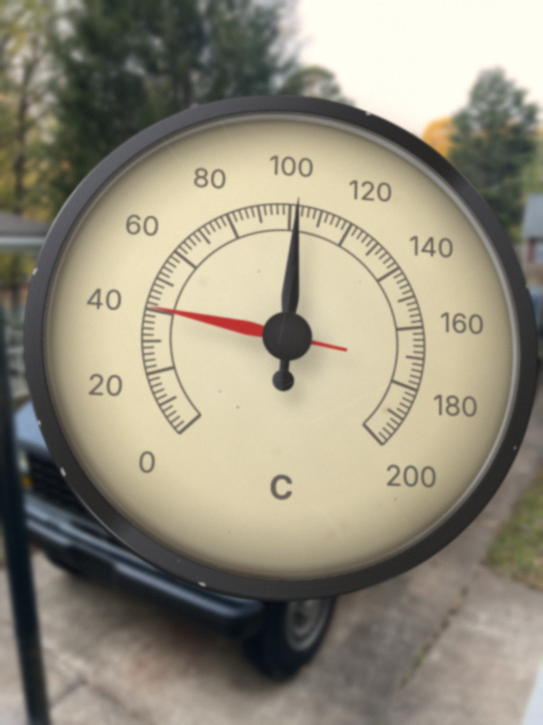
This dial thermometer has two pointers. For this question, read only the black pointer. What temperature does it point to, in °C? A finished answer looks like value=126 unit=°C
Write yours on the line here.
value=102 unit=°C
